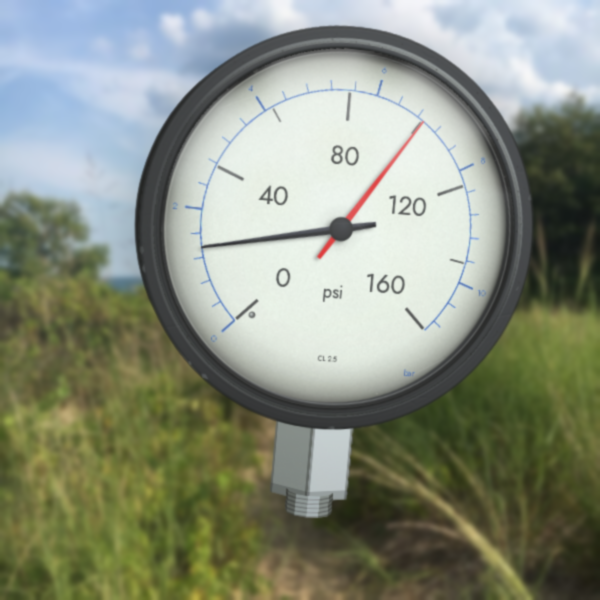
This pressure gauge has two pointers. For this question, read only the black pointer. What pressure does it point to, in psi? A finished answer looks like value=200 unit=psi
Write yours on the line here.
value=20 unit=psi
